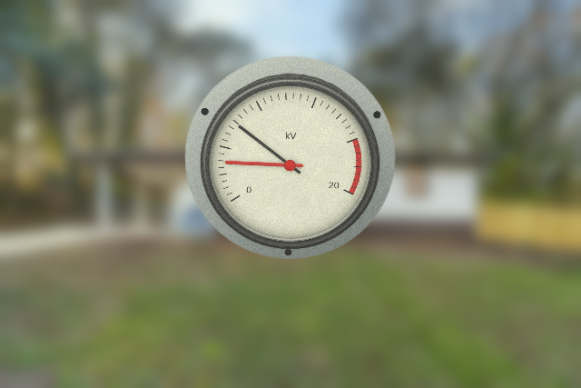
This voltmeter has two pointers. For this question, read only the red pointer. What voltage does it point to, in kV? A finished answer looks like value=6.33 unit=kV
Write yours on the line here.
value=3 unit=kV
